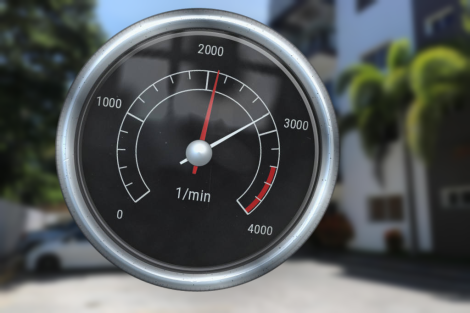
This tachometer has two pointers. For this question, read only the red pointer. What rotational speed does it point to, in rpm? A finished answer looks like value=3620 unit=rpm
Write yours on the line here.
value=2100 unit=rpm
